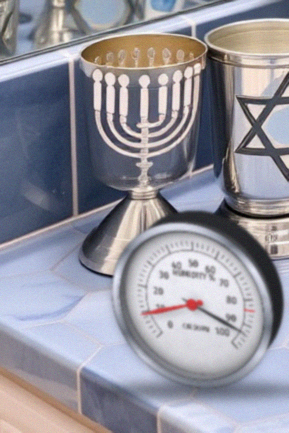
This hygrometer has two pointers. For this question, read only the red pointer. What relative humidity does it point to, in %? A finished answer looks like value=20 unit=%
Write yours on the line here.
value=10 unit=%
